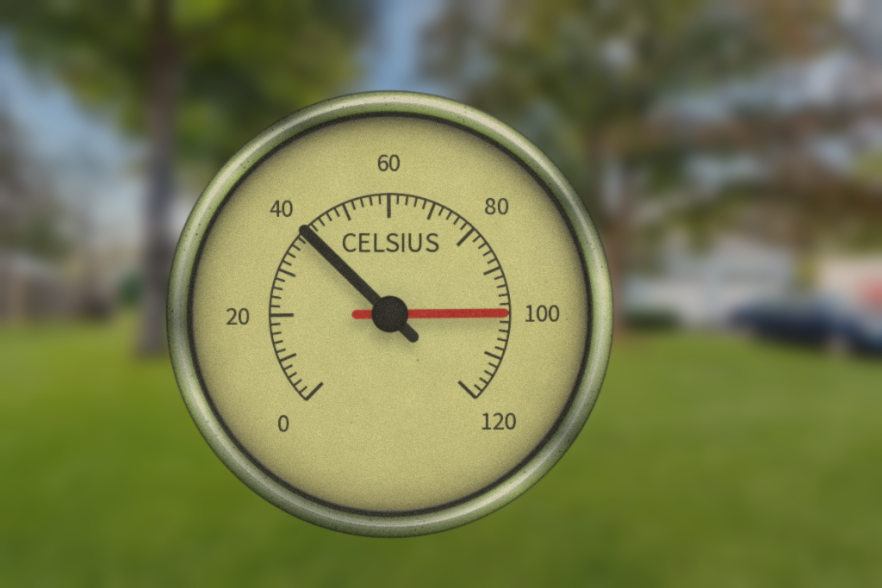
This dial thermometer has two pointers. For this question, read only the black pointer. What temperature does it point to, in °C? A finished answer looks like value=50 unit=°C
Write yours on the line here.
value=40 unit=°C
